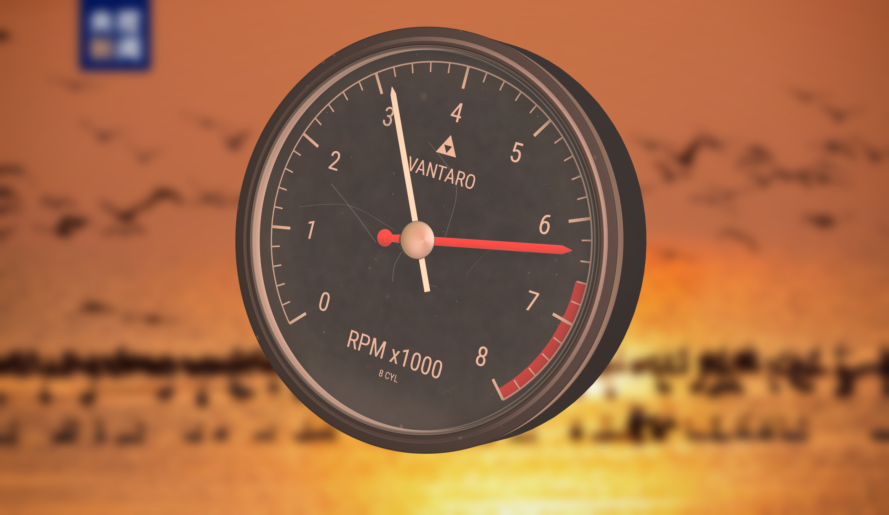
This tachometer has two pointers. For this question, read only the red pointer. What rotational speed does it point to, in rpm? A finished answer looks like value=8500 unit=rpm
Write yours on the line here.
value=6300 unit=rpm
